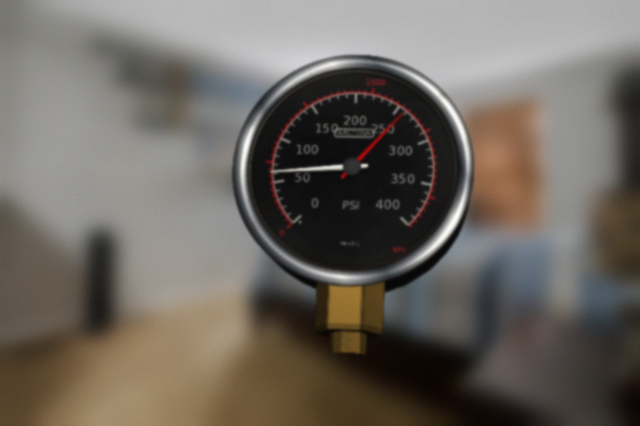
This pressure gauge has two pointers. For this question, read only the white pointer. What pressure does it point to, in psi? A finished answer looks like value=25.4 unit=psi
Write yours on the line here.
value=60 unit=psi
